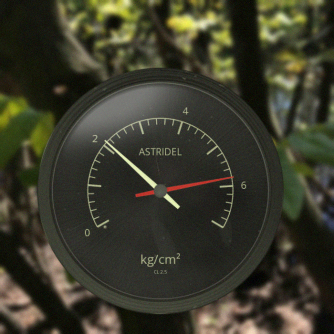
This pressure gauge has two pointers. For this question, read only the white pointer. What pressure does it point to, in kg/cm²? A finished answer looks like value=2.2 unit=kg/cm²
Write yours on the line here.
value=2.1 unit=kg/cm²
